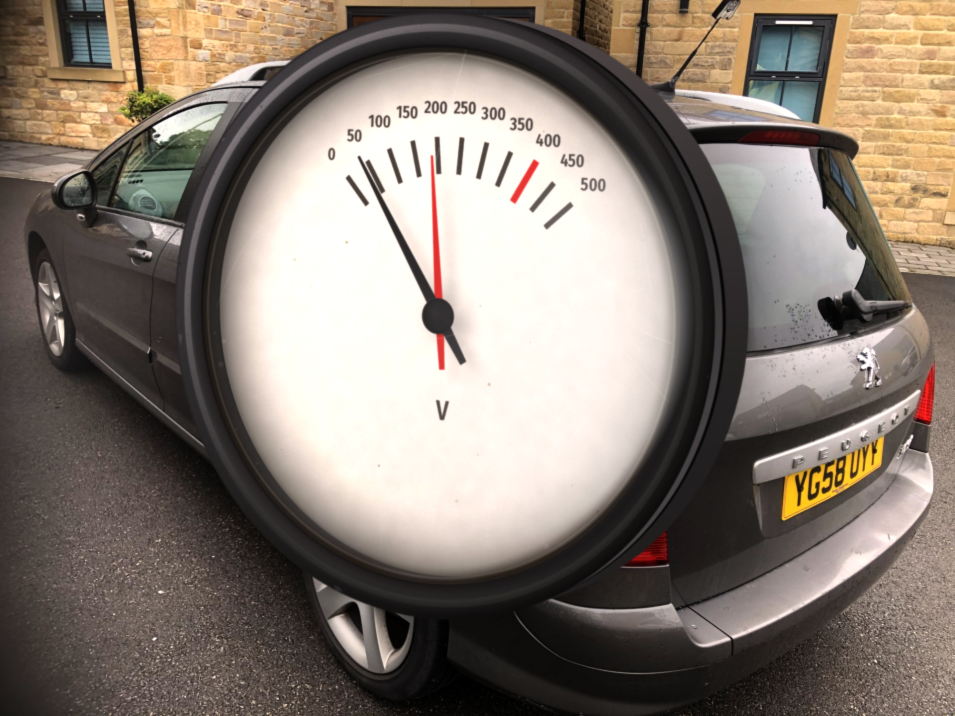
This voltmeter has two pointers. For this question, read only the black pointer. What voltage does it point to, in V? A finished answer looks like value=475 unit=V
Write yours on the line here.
value=50 unit=V
